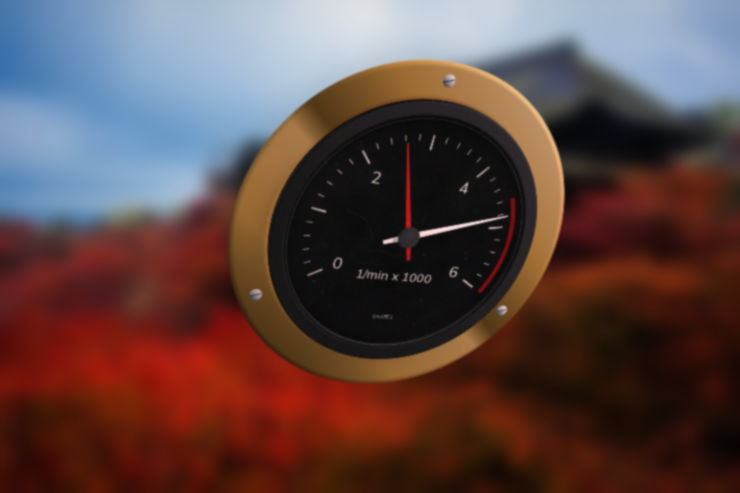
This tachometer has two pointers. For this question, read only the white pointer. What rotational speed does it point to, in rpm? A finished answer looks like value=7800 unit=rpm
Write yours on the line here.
value=4800 unit=rpm
